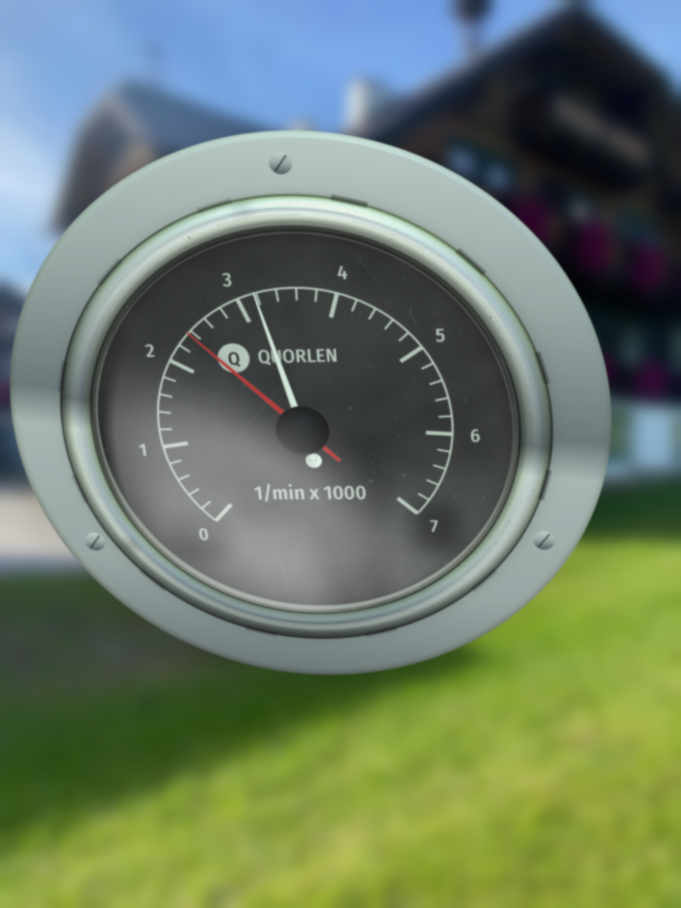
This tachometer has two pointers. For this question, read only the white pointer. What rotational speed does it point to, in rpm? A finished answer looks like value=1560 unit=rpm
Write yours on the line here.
value=3200 unit=rpm
